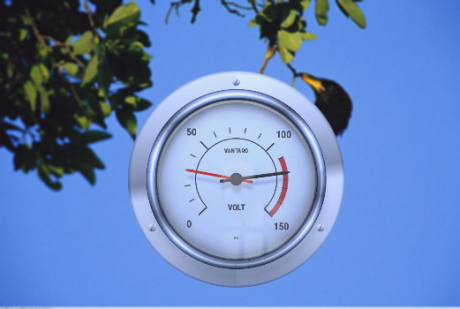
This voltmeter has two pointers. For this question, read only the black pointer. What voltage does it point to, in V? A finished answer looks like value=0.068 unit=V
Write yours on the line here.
value=120 unit=V
